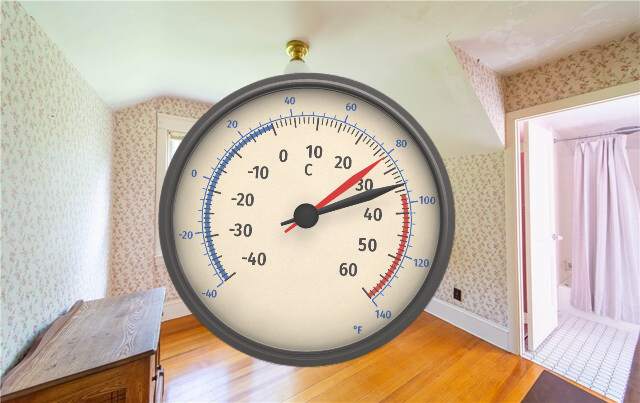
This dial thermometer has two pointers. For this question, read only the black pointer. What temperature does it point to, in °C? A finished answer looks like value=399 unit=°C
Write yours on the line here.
value=34 unit=°C
